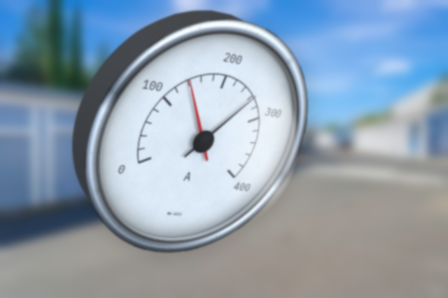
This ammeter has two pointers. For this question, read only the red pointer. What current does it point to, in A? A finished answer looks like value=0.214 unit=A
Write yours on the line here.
value=140 unit=A
